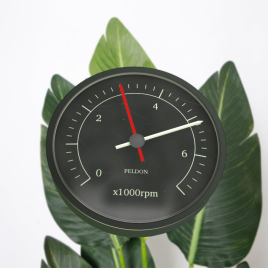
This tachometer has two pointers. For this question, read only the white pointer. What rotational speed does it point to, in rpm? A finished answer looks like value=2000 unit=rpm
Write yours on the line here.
value=5200 unit=rpm
